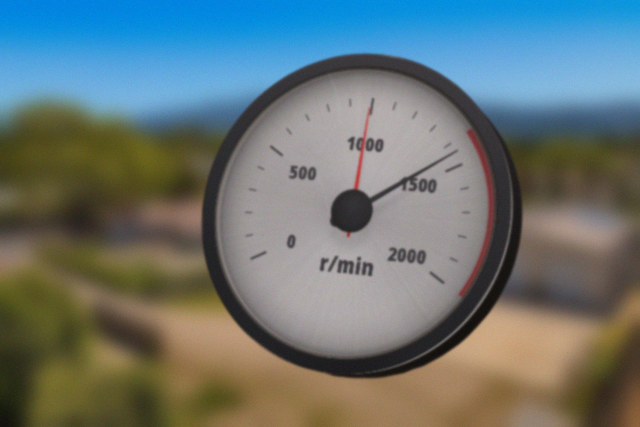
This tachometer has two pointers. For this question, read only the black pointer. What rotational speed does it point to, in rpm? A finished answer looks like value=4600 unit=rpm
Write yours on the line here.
value=1450 unit=rpm
